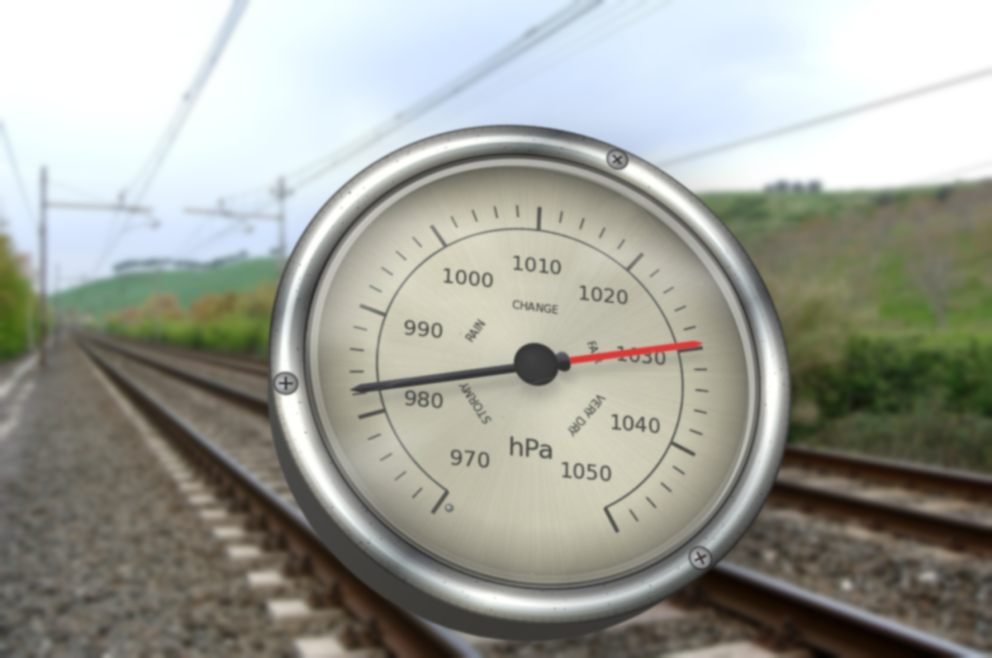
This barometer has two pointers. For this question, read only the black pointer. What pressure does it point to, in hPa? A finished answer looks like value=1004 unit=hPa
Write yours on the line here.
value=982 unit=hPa
